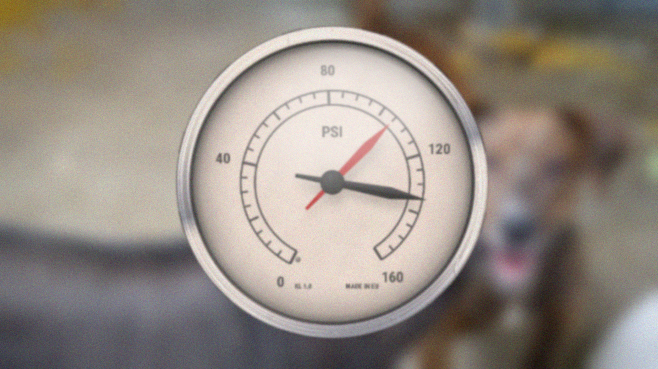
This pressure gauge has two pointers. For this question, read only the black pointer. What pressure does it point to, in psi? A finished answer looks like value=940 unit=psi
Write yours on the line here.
value=135 unit=psi
